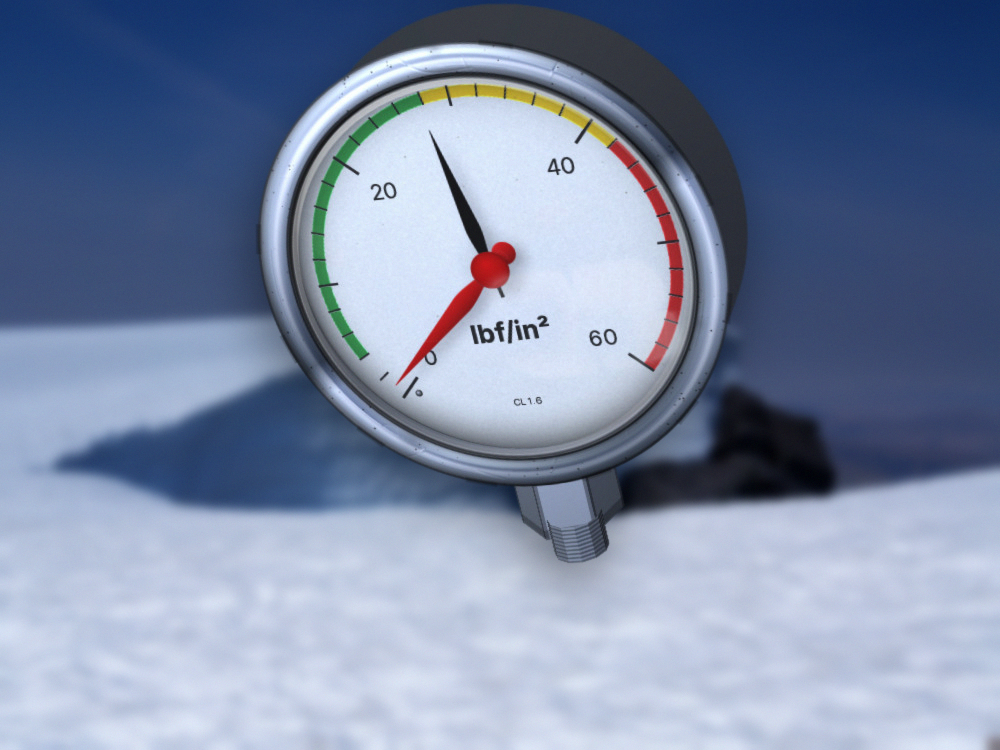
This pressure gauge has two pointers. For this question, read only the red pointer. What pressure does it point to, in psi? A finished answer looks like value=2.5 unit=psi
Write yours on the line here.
value=1 unit=psi
